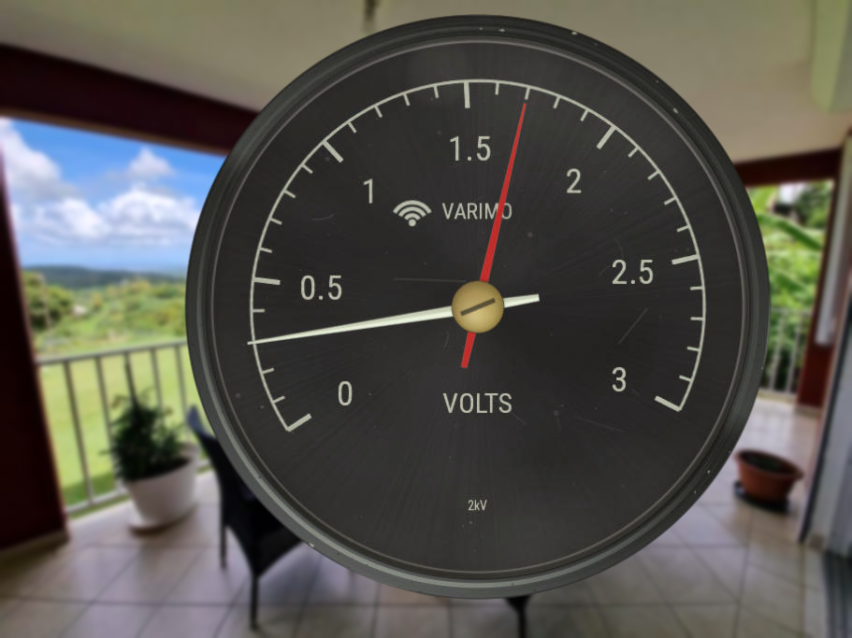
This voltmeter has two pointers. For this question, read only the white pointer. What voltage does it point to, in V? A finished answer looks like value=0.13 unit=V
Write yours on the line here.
value=0.3 unit=V
